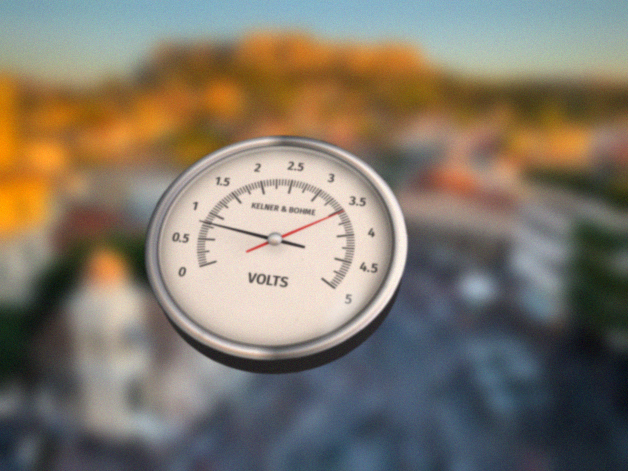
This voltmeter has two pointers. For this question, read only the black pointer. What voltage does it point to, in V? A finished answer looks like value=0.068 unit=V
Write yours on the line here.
value=0.75 unit=V
